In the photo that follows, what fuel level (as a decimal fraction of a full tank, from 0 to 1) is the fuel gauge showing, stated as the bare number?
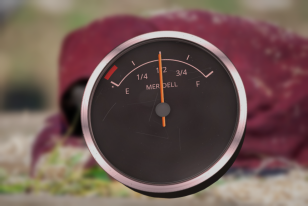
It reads 0.5
